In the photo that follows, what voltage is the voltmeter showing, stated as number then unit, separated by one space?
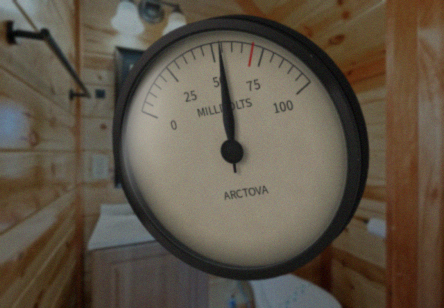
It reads 55 mV
